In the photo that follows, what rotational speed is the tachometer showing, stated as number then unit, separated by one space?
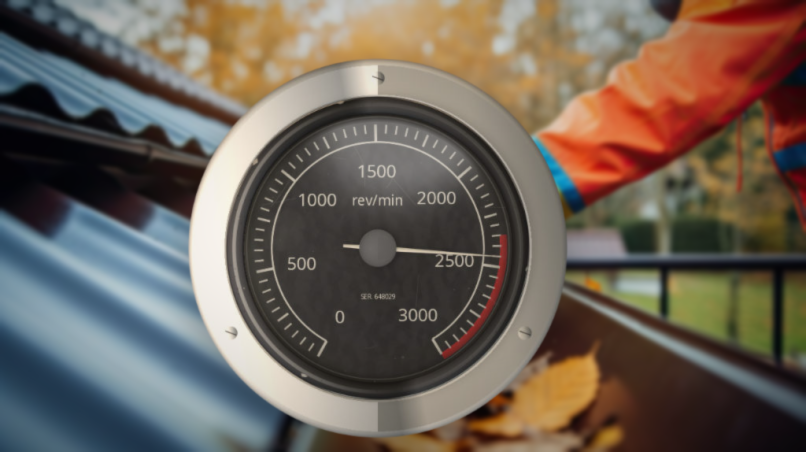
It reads 2450 rpm
